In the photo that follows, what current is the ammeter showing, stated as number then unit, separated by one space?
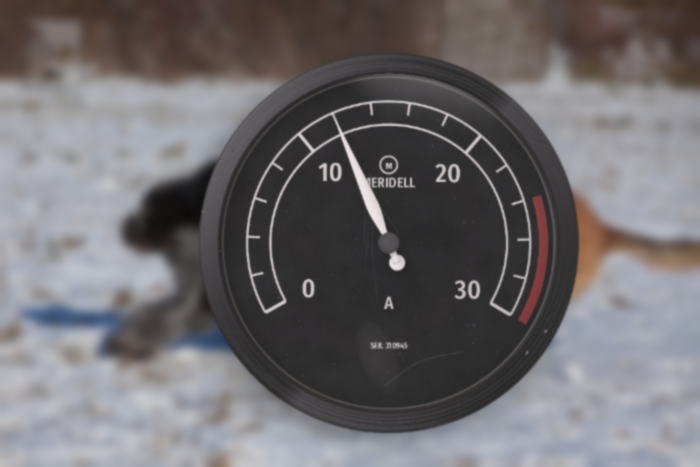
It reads 12 A
